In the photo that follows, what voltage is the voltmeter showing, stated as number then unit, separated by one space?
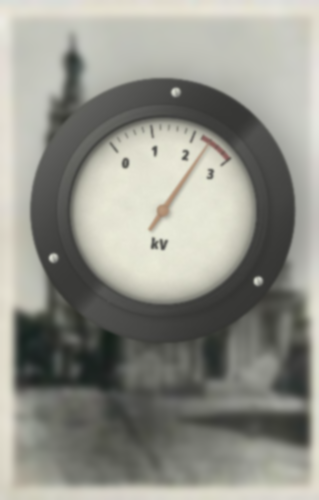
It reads 2.4 kV
